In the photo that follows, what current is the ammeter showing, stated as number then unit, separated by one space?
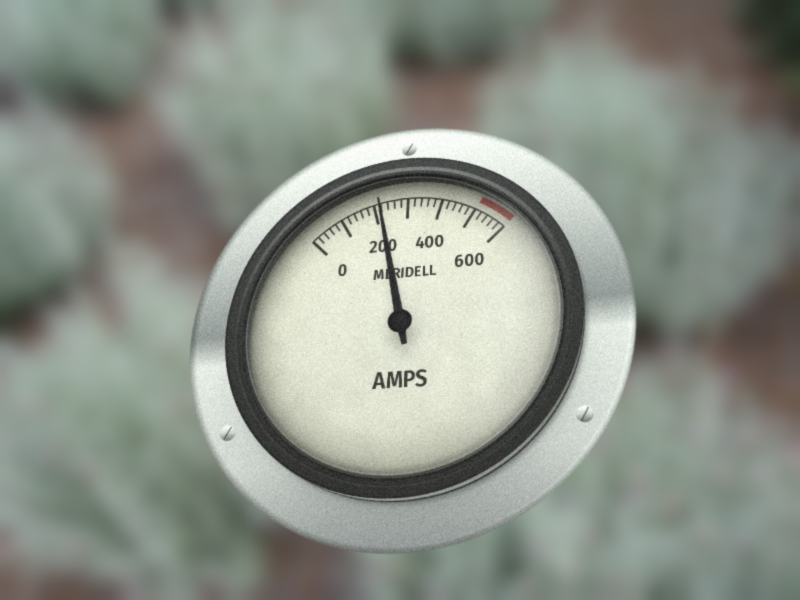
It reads 220 A
